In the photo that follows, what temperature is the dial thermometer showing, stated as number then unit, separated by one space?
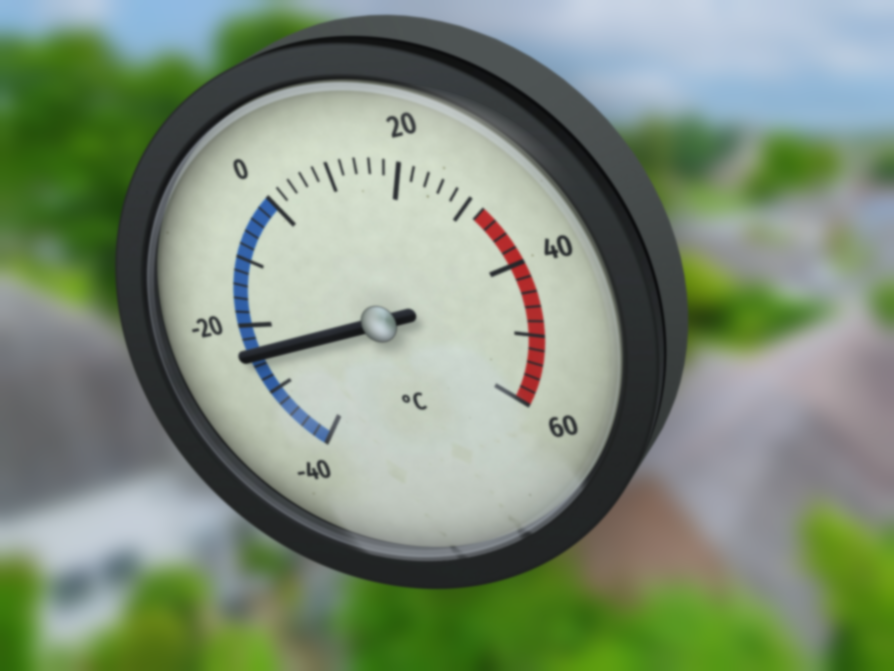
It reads -24 °C
